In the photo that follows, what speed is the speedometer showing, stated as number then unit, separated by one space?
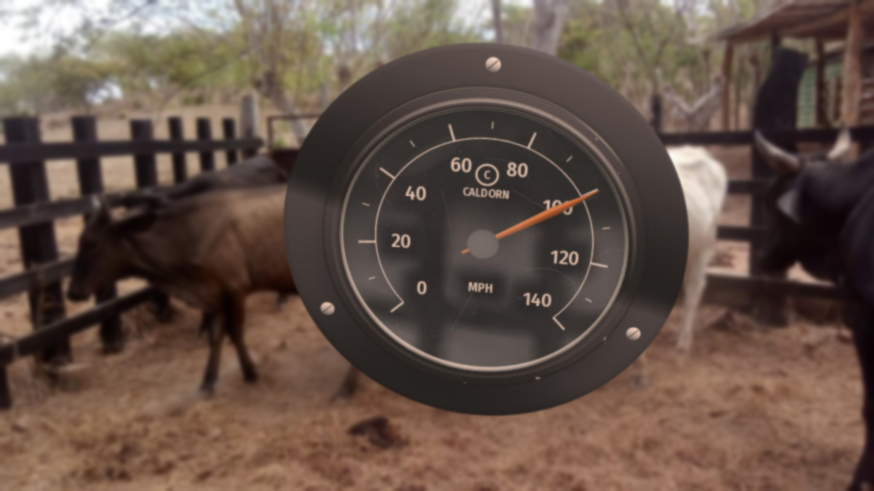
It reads 100 mph
